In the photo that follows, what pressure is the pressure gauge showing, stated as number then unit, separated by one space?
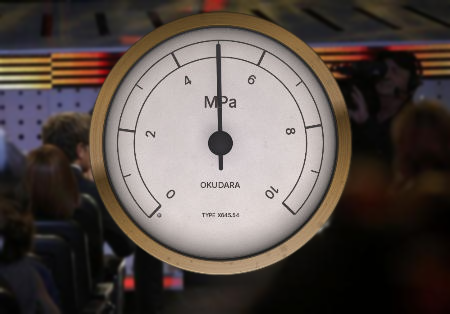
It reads 5 MPa
